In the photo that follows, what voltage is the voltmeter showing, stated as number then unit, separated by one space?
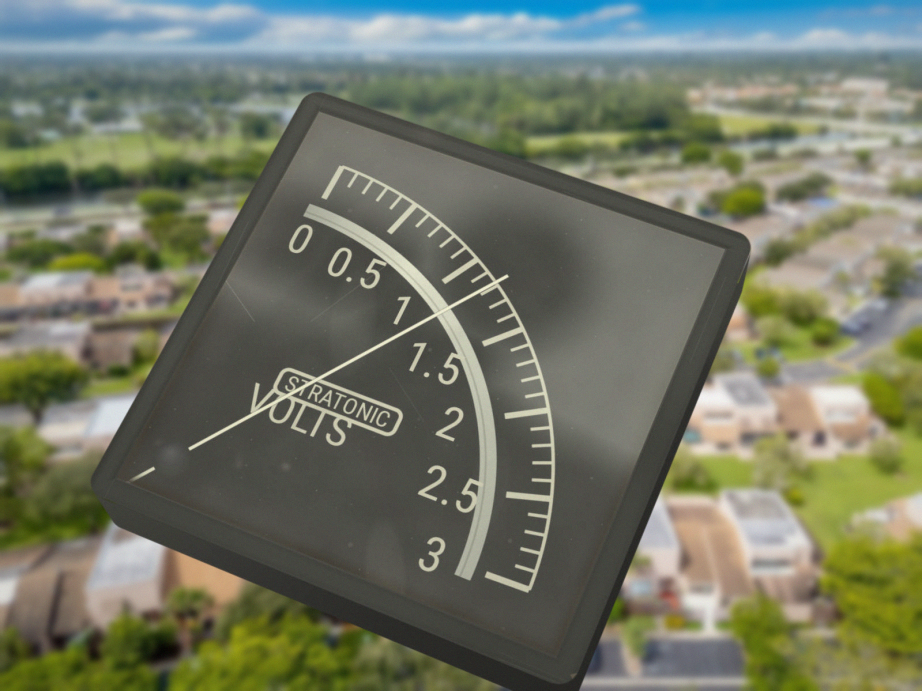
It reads 1.2 V
